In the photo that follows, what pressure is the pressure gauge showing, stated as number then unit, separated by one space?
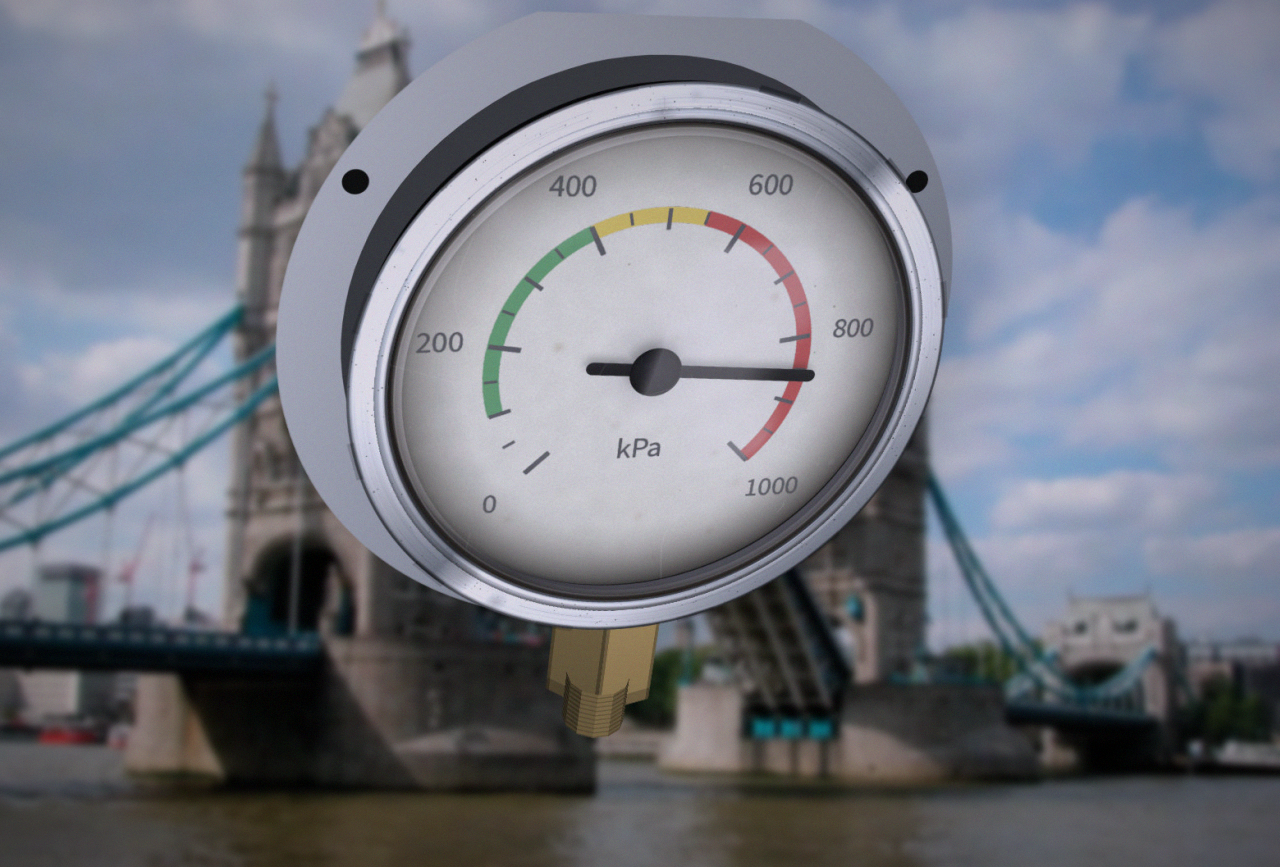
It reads 850 kPa
